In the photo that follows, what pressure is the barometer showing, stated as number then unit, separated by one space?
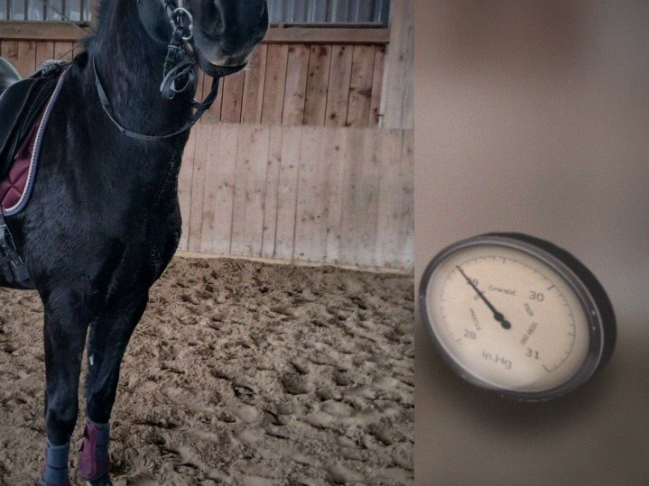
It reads 29 inHg
